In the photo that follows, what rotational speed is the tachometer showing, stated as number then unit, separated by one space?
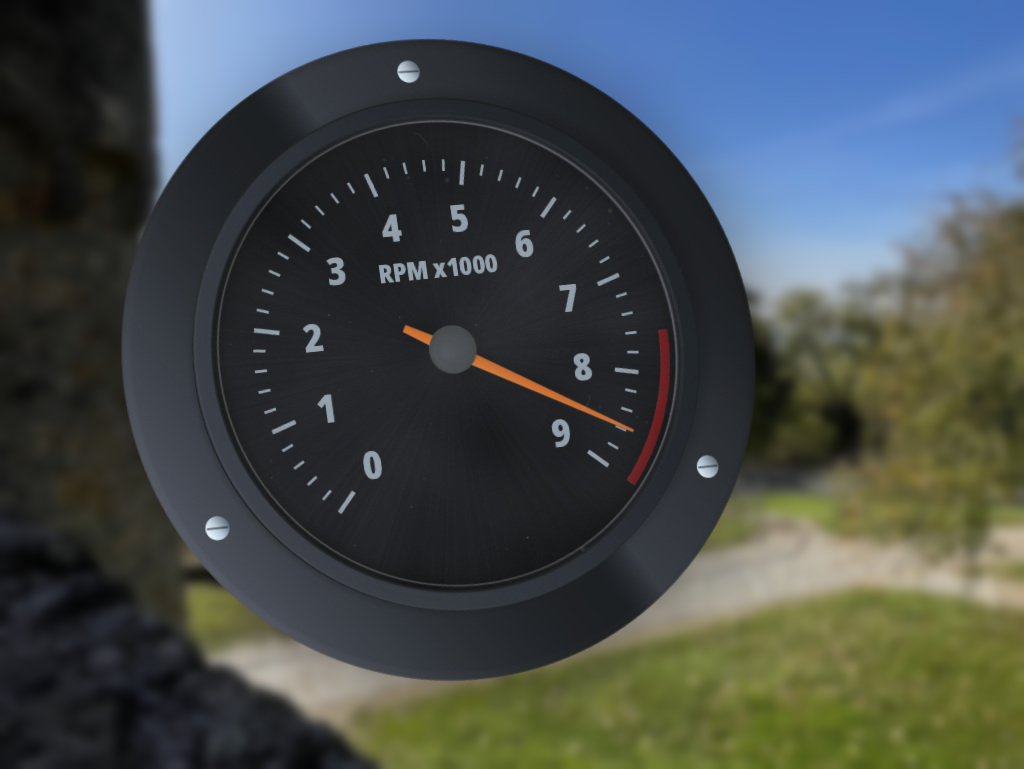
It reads 8600 rpm
